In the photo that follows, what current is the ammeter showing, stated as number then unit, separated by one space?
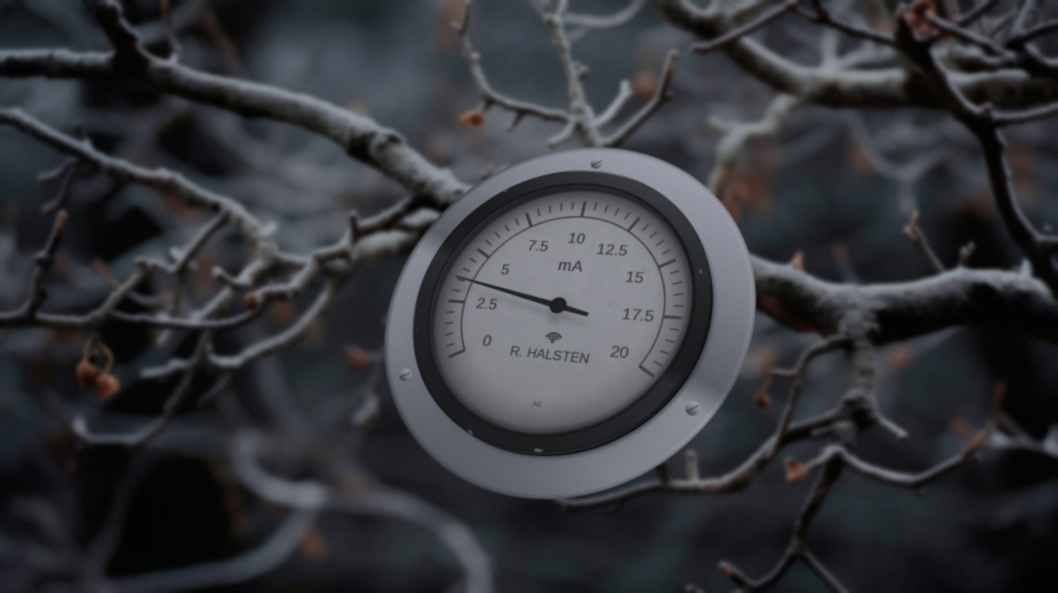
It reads 3.5 mA
